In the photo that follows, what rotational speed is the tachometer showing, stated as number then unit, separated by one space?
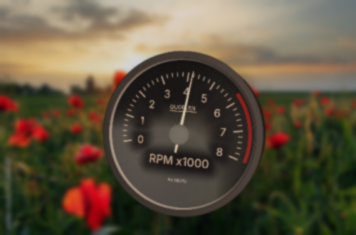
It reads 4200 rpm
